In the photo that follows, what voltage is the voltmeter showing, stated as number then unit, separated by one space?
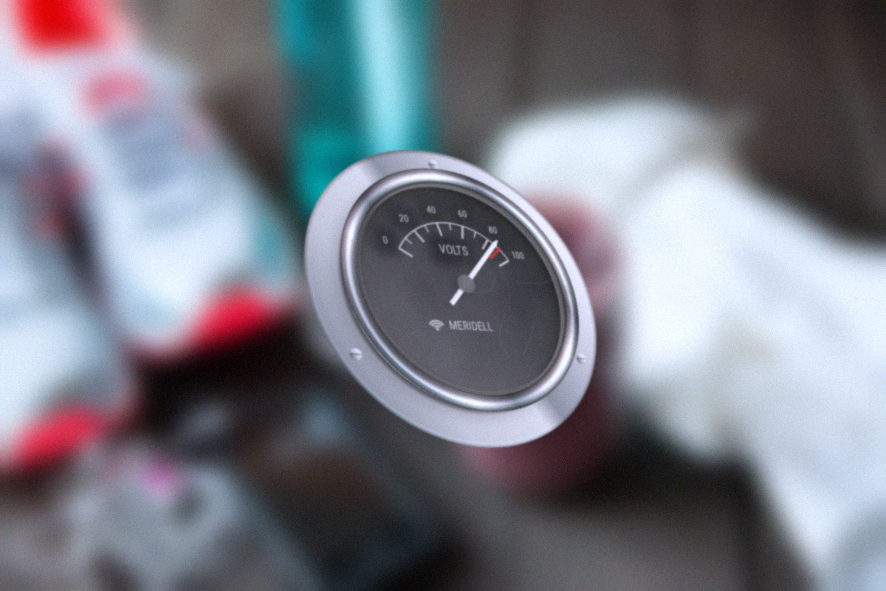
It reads 85 V
